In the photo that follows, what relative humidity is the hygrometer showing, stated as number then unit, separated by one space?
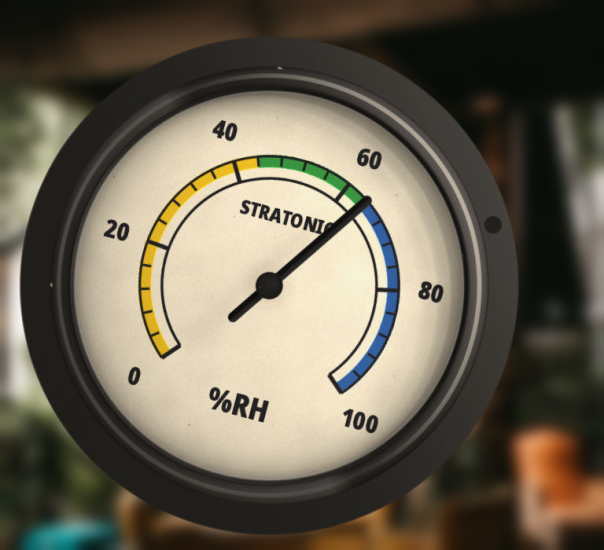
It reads 64 %
